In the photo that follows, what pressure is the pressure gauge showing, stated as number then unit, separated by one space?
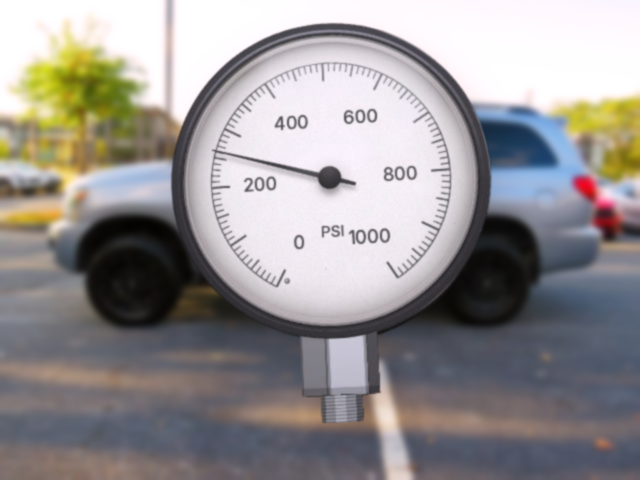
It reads 260 psi
